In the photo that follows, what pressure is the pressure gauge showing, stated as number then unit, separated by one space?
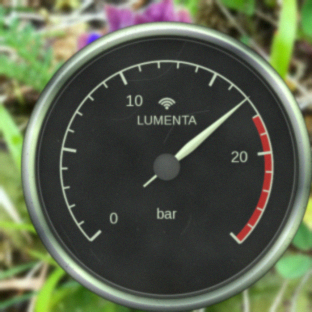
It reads 17 bar
